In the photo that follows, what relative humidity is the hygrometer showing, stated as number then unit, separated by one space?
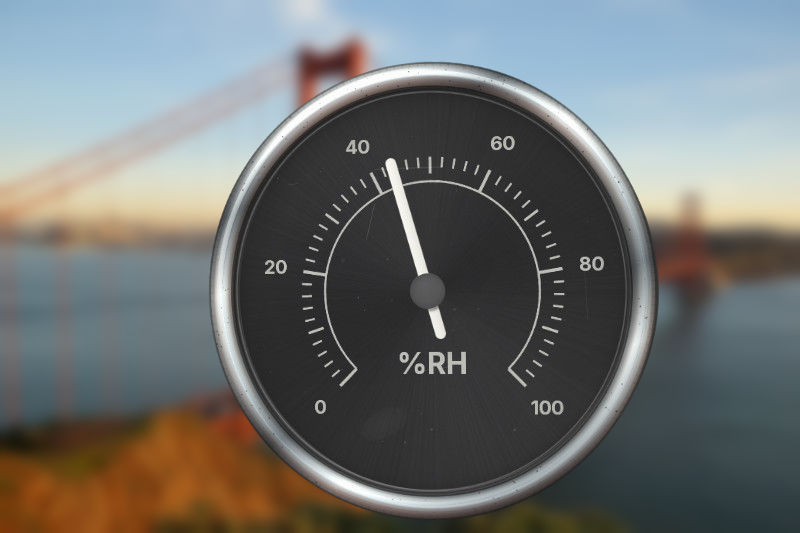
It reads 44 %
